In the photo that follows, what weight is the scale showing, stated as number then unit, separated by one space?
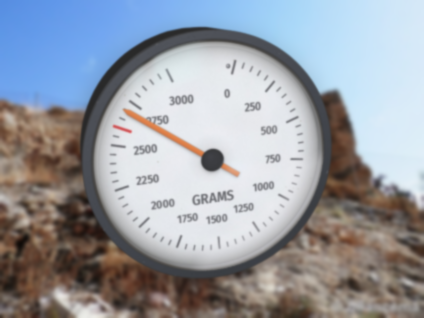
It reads 2700 g
